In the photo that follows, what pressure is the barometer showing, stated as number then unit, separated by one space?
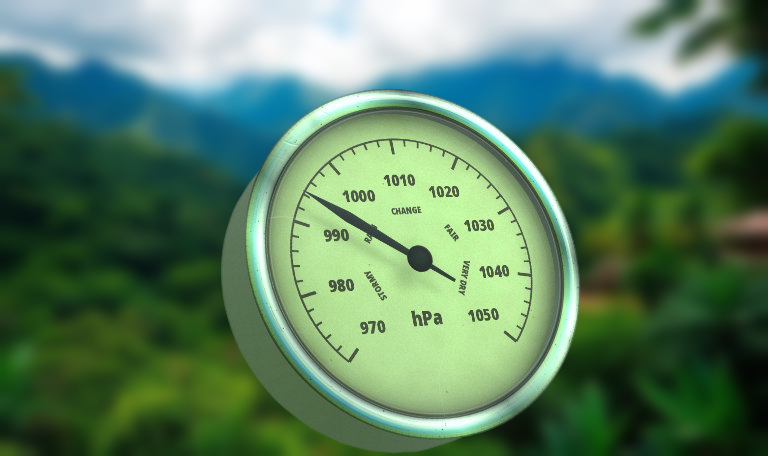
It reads 994 hPa
